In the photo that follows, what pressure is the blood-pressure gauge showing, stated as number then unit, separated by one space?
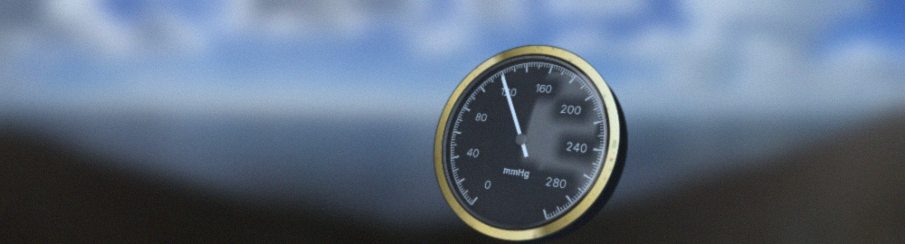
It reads 120 mmHg
